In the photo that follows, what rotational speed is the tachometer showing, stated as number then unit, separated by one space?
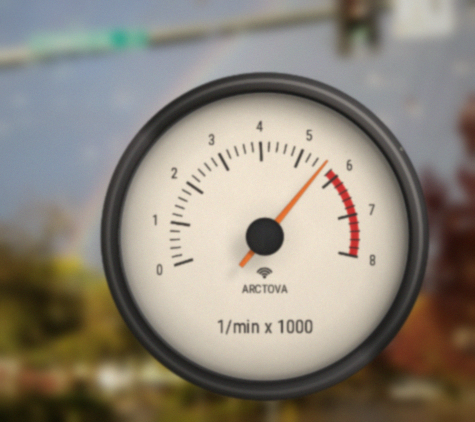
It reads 5600 rpm
